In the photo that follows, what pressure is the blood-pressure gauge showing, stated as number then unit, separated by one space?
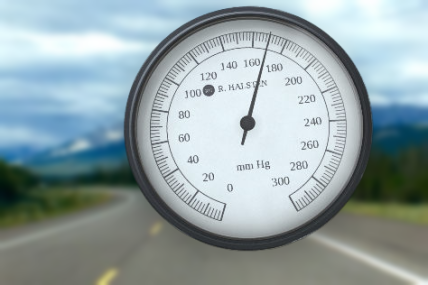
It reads 170 mmHg
